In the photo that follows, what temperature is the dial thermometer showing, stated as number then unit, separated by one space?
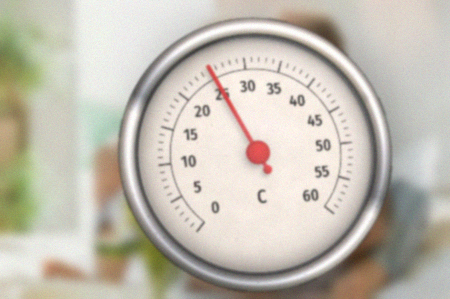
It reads 25 °C
